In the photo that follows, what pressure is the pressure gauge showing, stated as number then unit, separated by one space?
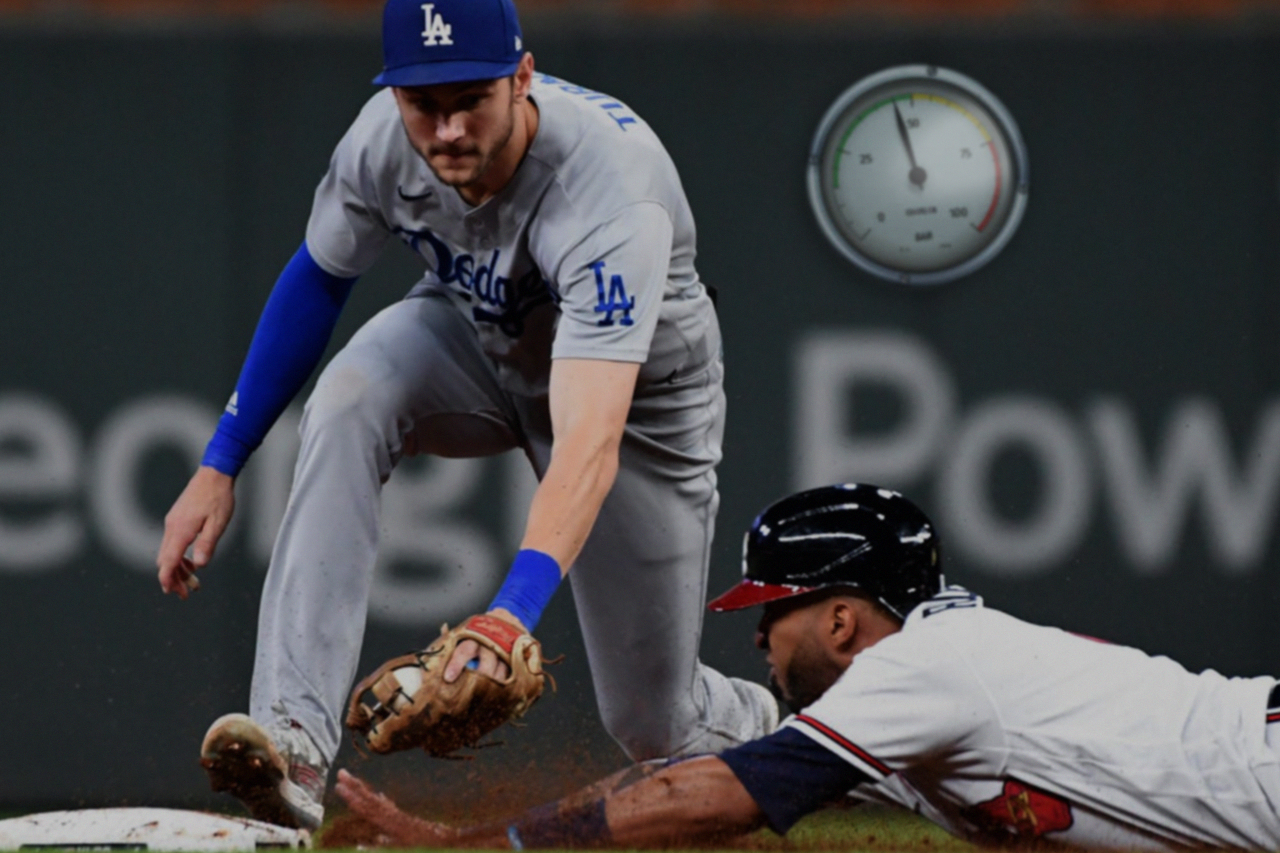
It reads 45 bar
